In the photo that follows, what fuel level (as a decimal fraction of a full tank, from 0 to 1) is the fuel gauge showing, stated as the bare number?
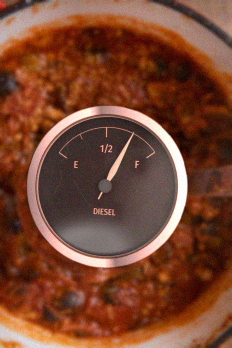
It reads 0.75
